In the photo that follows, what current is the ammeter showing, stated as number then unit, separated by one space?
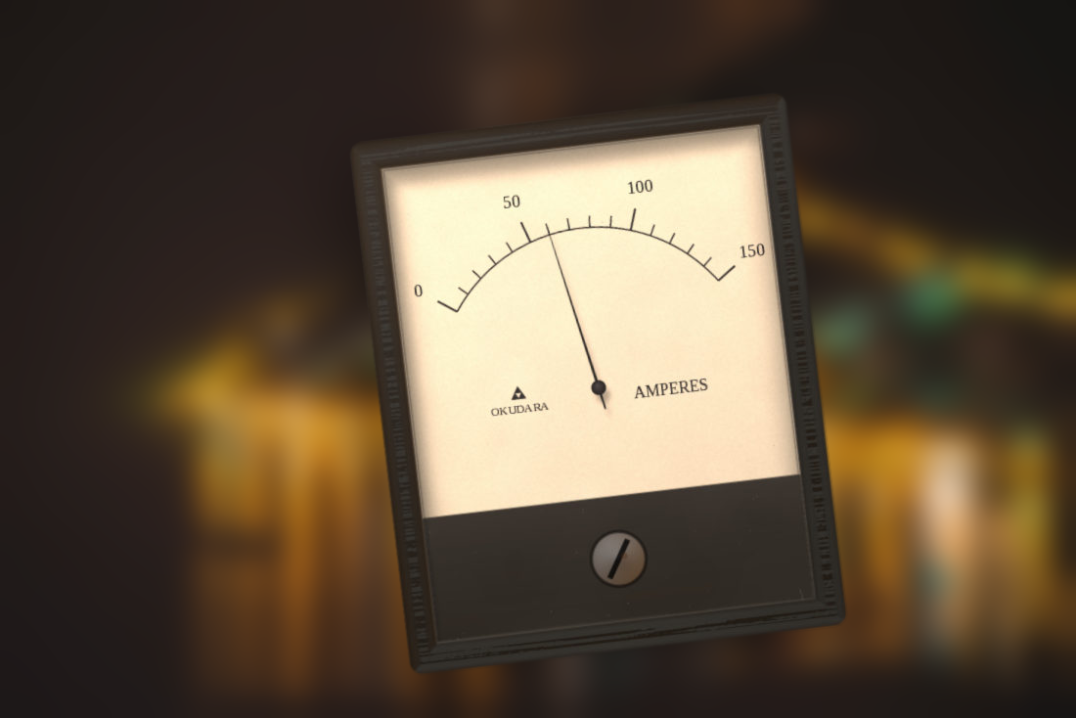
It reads 60 A
